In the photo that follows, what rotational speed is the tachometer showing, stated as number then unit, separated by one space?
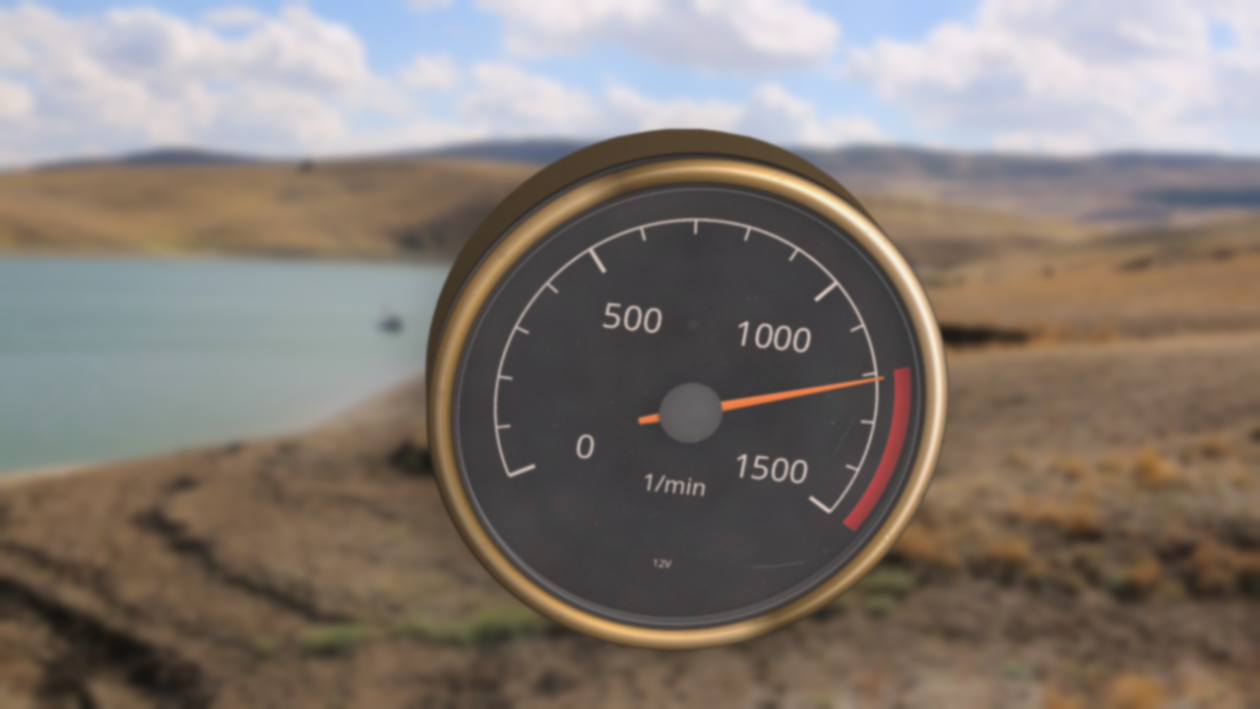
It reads 1200 rpm
